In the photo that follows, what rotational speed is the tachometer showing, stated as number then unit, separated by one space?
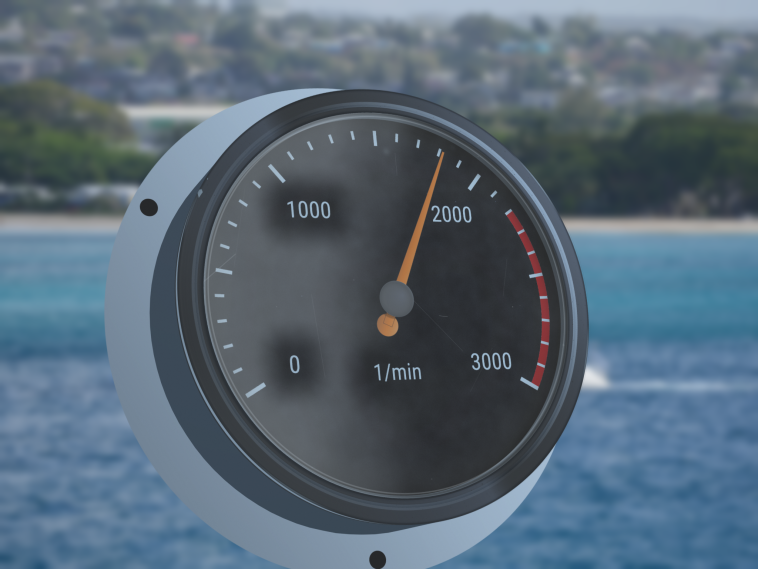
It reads 1800 rpm
